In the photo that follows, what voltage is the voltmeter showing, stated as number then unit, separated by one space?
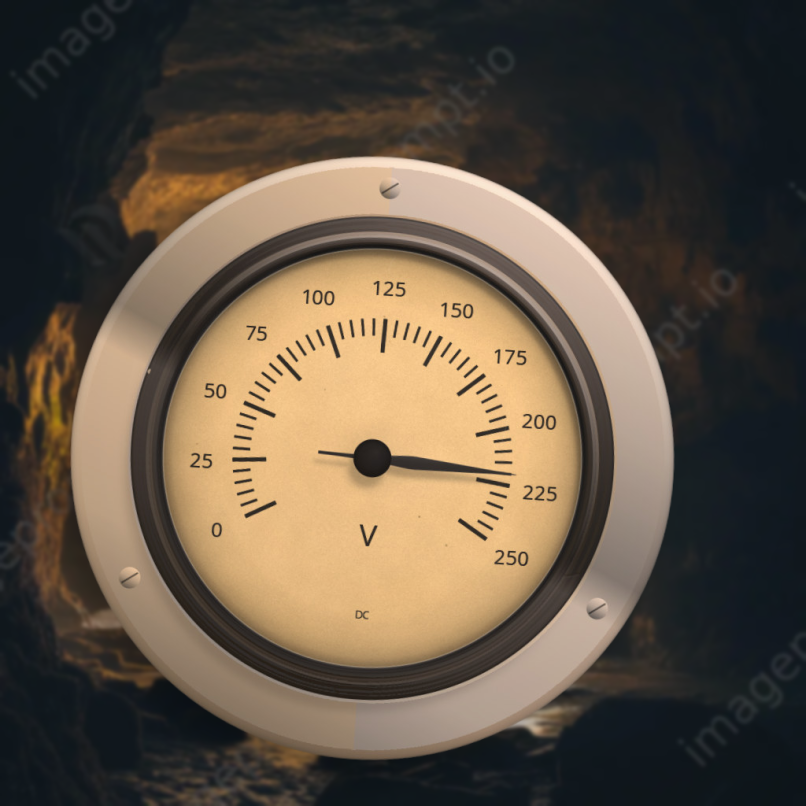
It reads 220 V
